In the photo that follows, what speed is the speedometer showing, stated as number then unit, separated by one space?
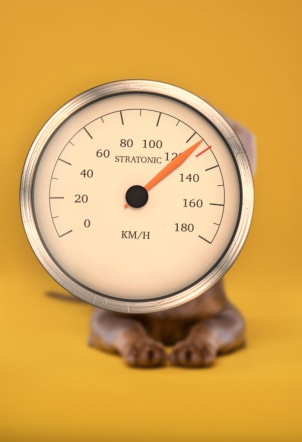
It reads 125 km/h
